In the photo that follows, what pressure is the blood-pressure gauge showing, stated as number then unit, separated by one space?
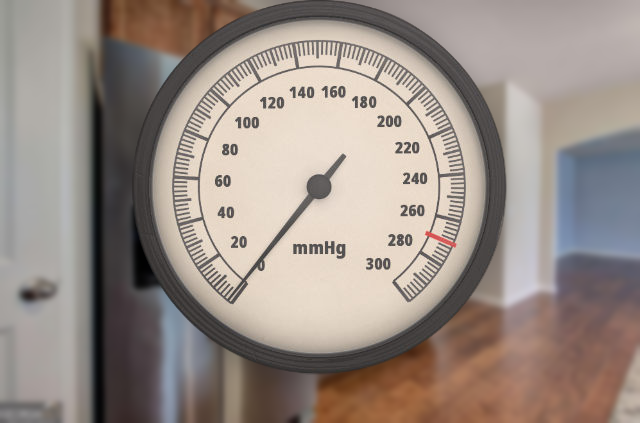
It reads 2 mmHg
